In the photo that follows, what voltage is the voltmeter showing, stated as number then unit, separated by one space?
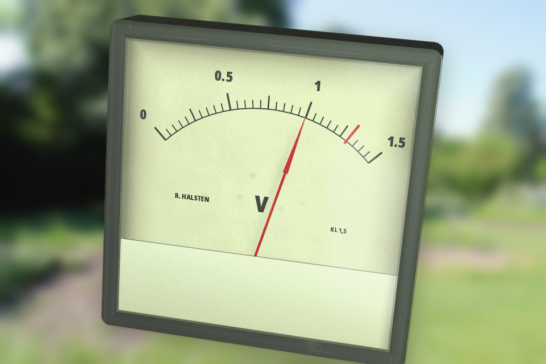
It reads 1 V
